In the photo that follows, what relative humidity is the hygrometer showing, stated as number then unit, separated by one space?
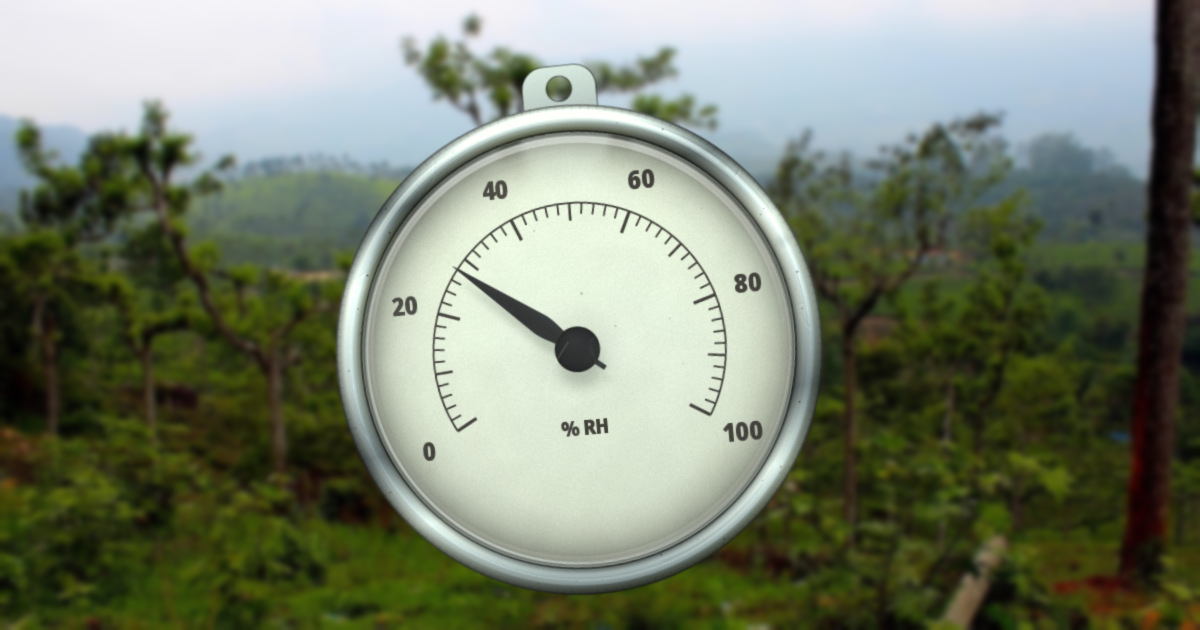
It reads 28 %
